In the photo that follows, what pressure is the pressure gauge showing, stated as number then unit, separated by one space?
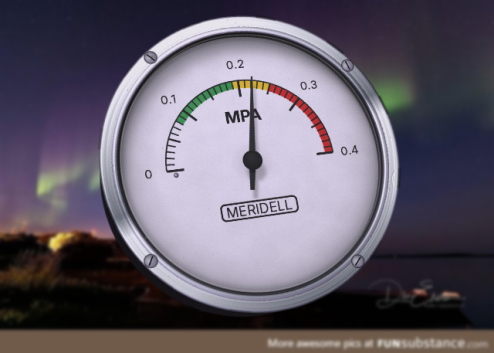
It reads 0.22 MPa
